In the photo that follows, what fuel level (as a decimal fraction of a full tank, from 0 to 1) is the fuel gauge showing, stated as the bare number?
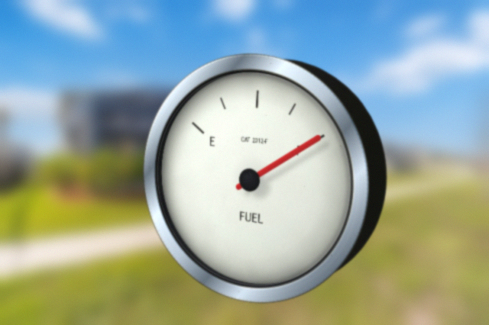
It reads 1
